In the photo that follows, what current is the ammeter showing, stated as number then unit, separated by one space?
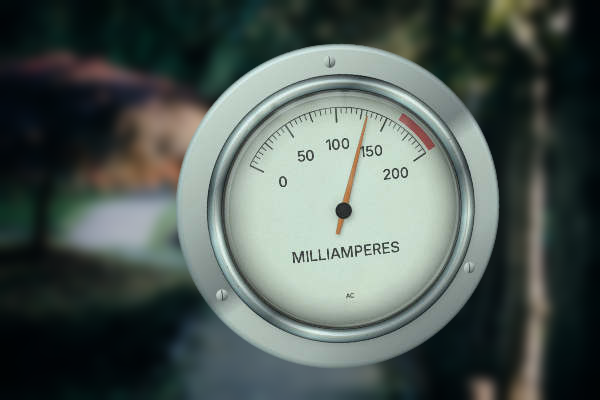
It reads 130 mA
